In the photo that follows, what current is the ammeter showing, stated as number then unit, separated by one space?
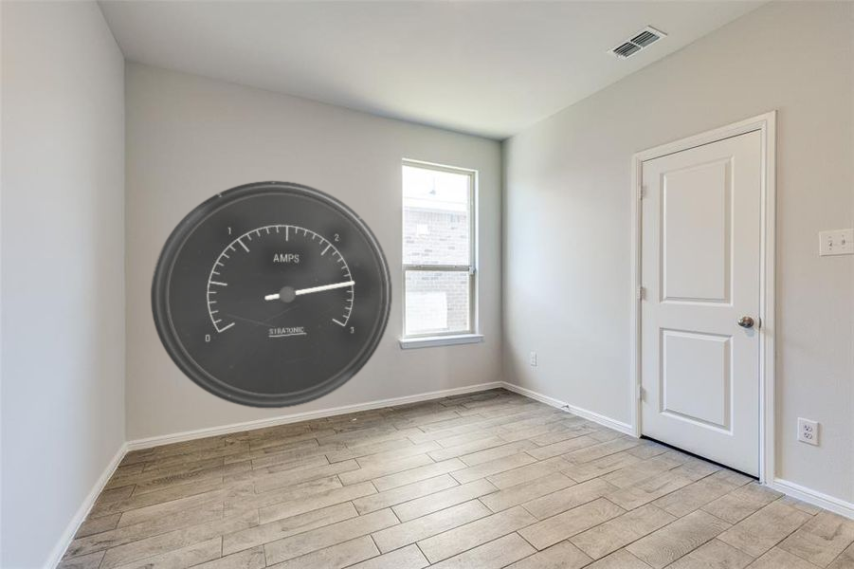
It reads 2.5 A
